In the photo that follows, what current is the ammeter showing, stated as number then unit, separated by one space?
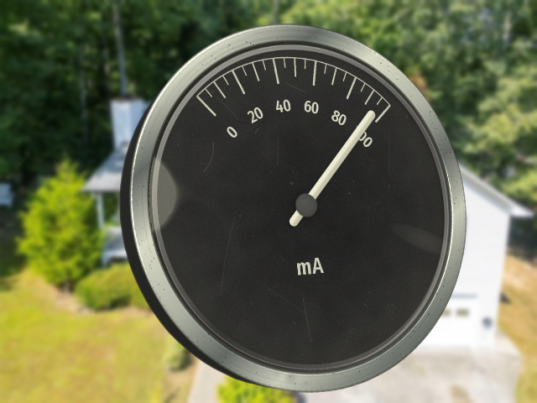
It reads 95 mA
